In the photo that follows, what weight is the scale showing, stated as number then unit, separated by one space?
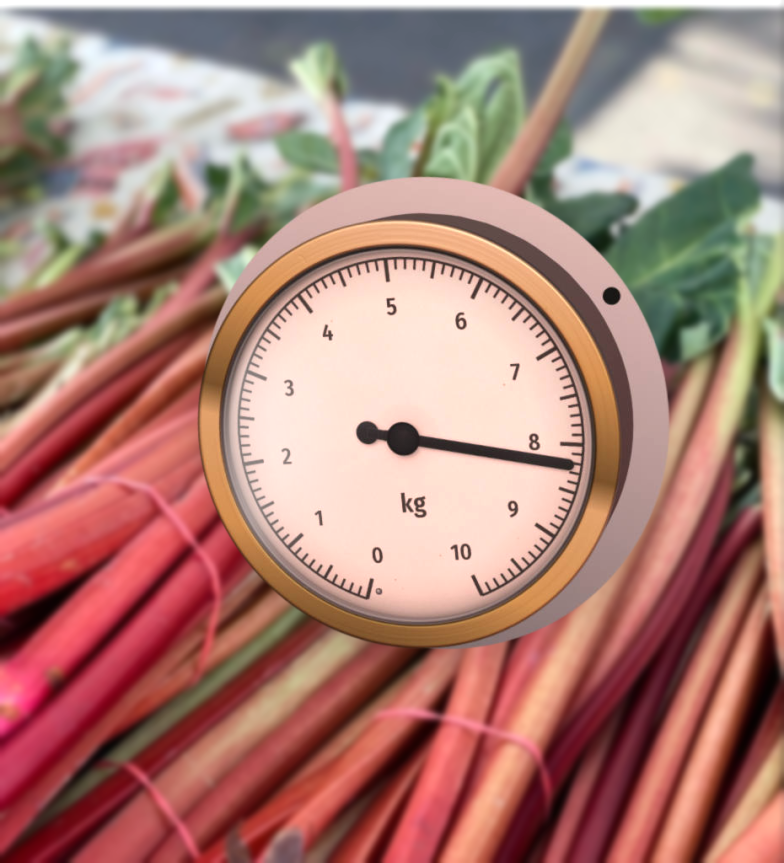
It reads 8.2 kg
